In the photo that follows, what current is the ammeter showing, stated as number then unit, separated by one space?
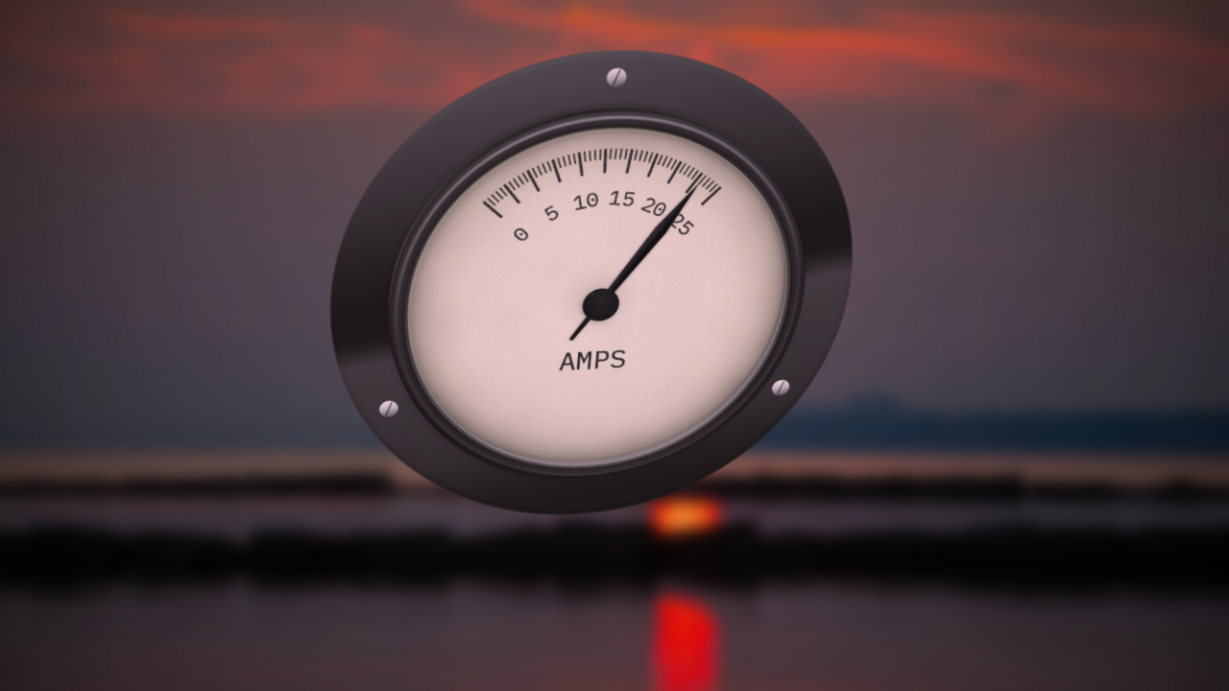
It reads 22.5 A
